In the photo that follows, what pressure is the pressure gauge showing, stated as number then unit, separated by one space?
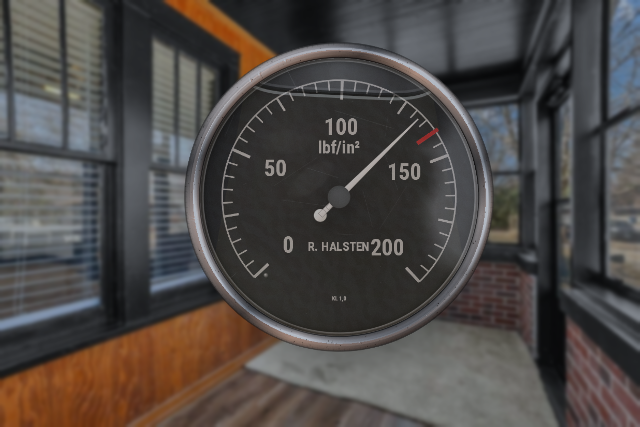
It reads 132.5 psi
